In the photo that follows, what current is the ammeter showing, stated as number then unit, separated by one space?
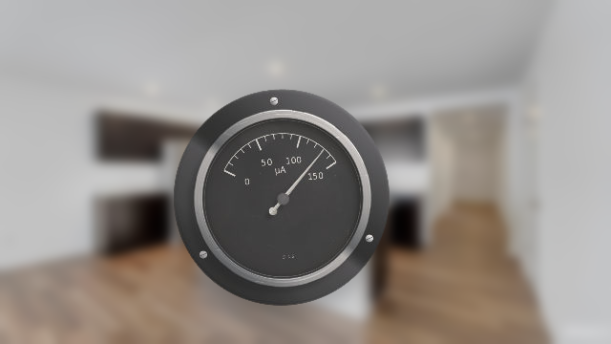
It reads 130 µA
